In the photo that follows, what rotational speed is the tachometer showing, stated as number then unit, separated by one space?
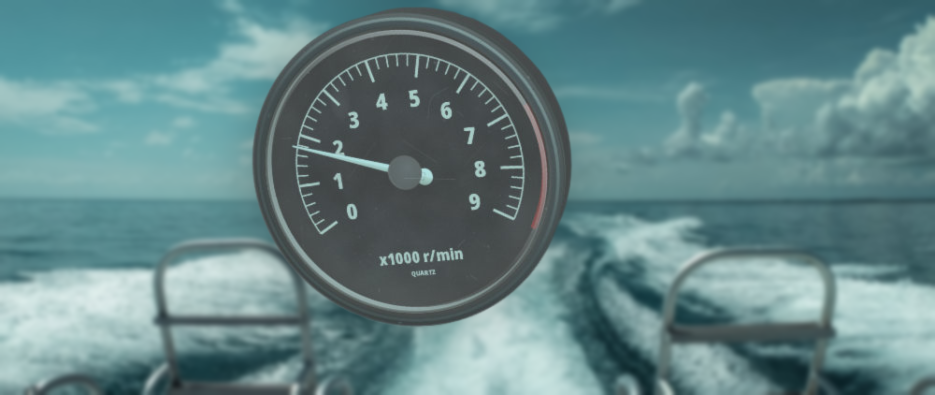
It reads 1800 rpm
